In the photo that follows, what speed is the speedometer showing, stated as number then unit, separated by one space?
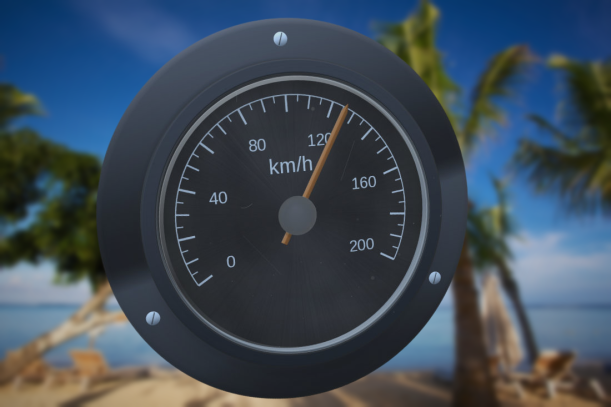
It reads 125 km/h
